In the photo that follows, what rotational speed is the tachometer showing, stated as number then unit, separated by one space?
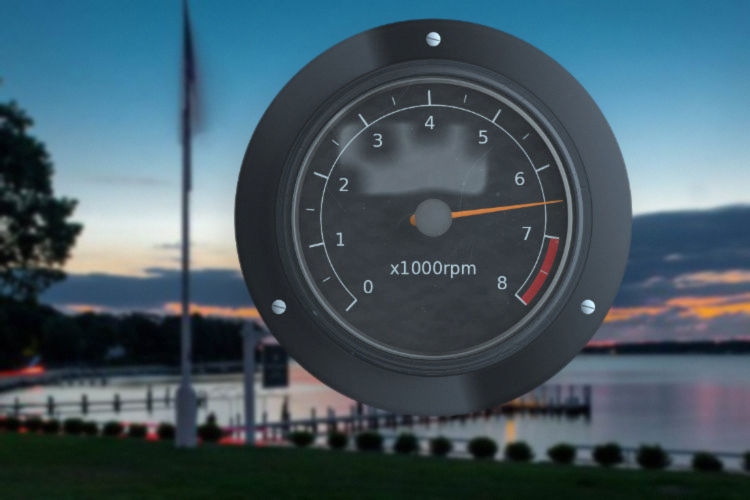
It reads 6500 rpm
